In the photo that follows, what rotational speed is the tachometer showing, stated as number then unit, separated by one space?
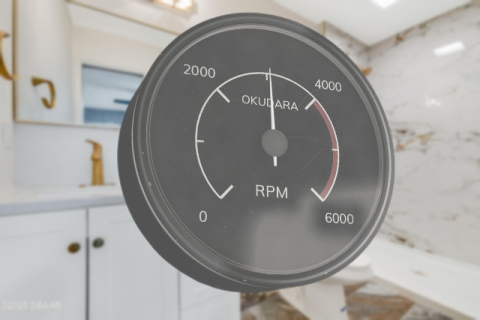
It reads 3000 rpm
